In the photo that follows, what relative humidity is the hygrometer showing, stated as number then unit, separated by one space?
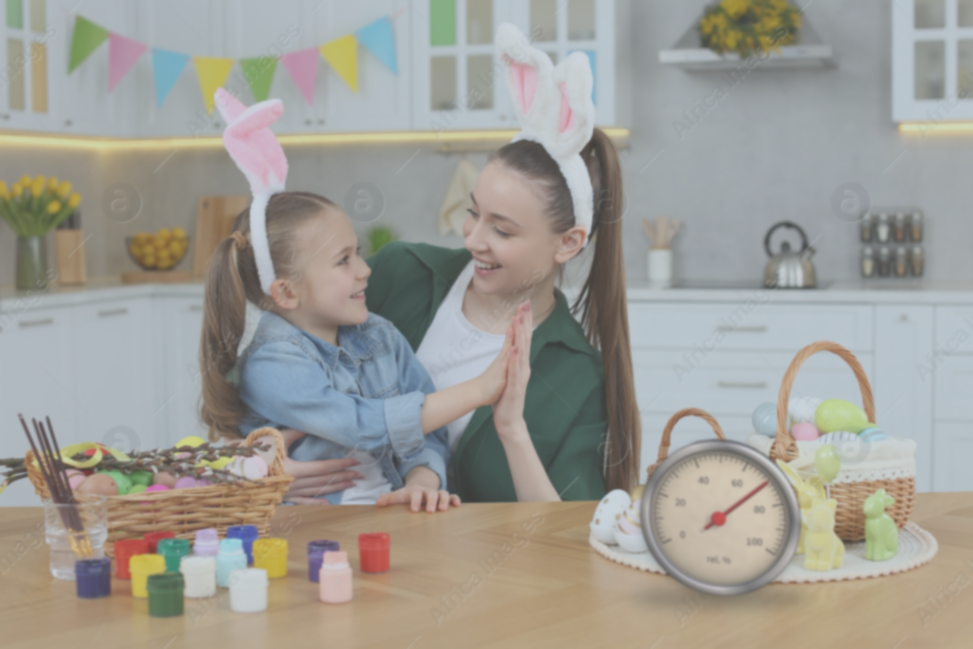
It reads 70 %
